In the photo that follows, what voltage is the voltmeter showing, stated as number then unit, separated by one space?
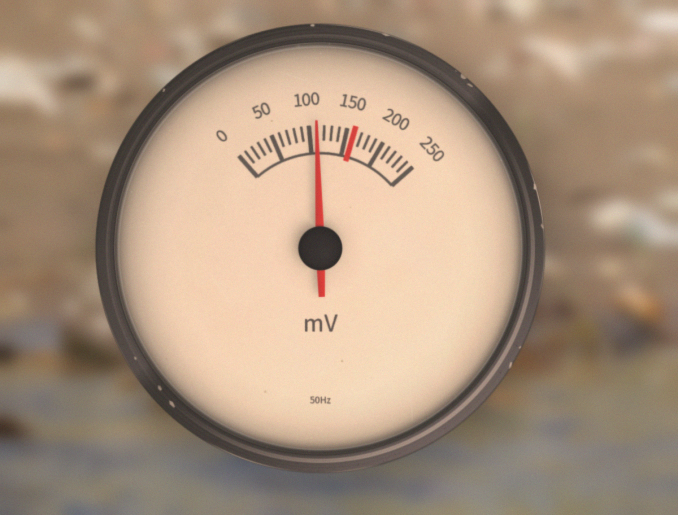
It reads 110 mV
